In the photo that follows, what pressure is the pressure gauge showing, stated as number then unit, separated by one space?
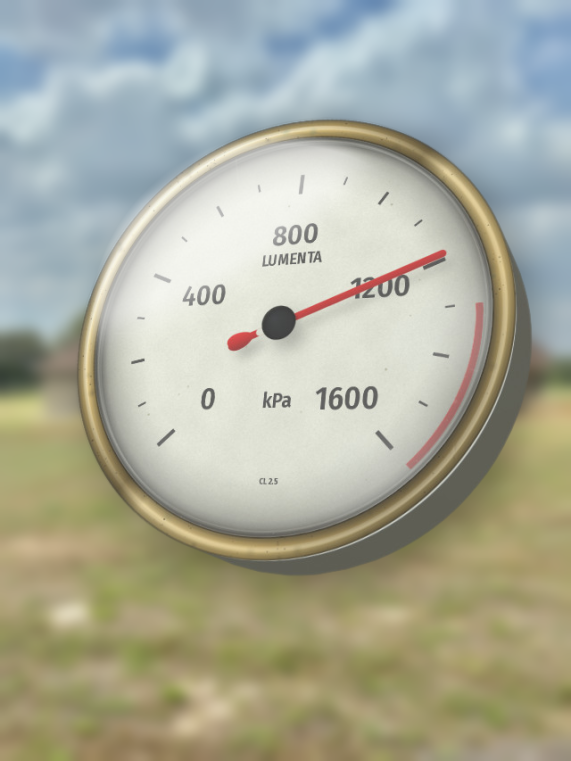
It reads 1200 kPa
